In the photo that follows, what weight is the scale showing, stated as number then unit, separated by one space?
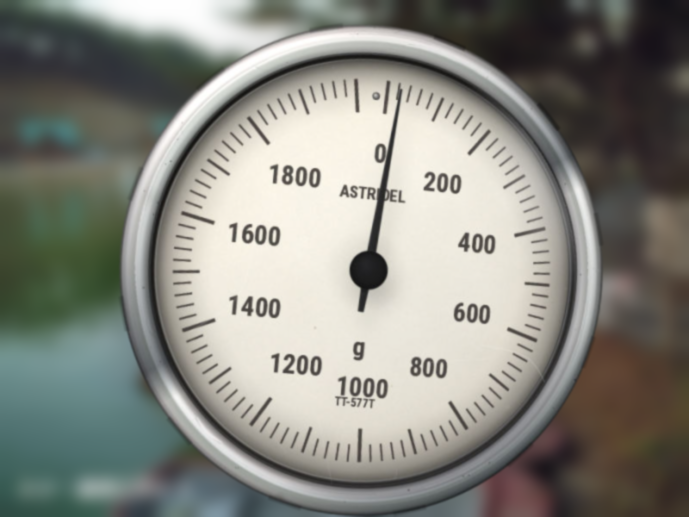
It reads 20 g
